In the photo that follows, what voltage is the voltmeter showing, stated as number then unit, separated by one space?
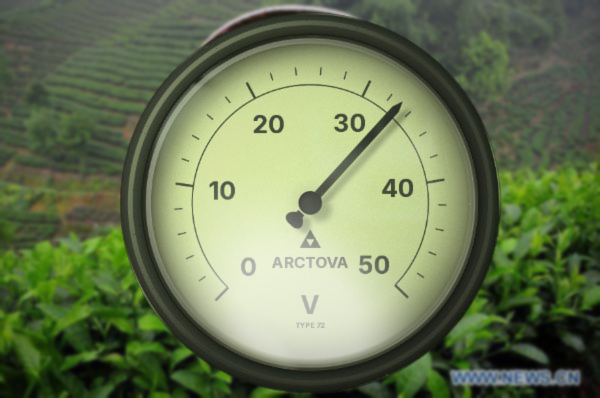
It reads 33 V
